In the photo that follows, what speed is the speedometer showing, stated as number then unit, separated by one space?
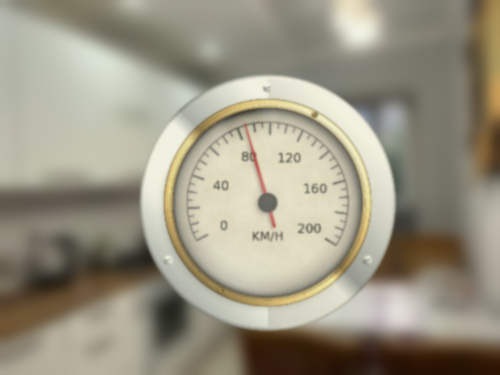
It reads 85 km/h
